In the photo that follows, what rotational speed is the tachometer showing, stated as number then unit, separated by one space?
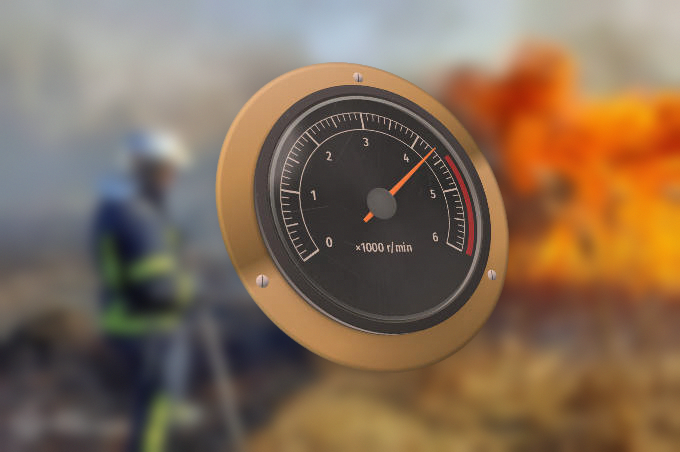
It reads 4300 rpm
